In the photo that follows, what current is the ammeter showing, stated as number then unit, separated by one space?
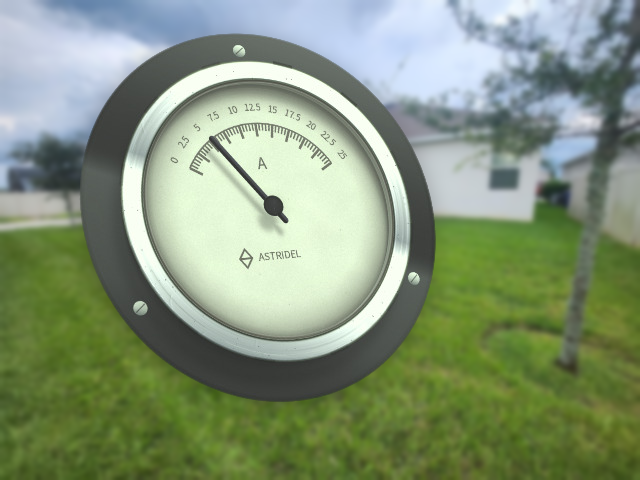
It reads 5 A
